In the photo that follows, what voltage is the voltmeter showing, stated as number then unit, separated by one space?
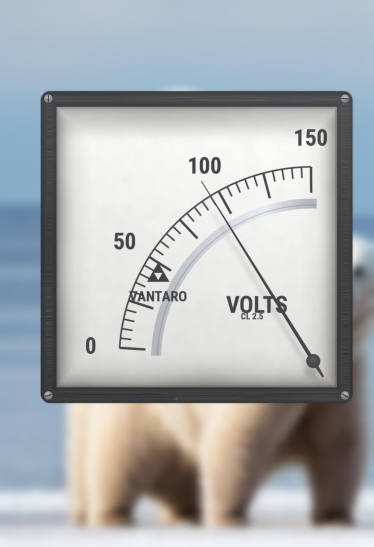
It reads 95 V
